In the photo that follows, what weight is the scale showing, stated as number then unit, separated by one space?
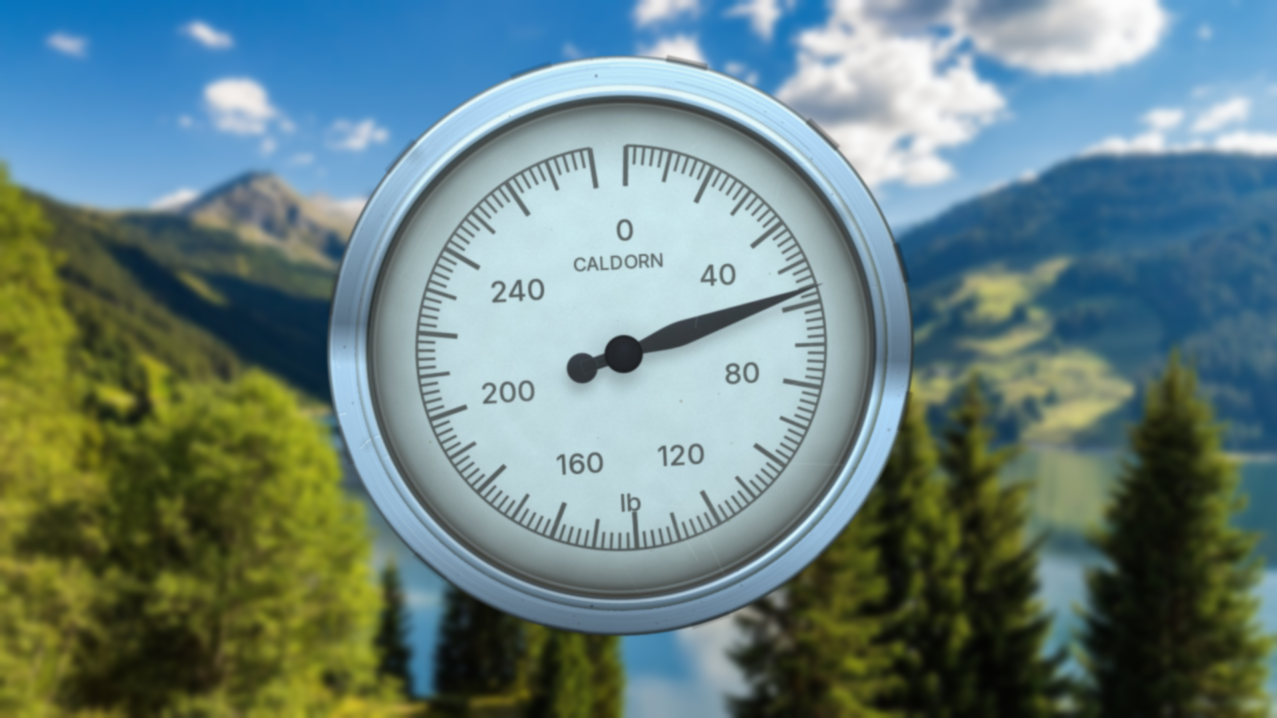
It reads 56 lb
